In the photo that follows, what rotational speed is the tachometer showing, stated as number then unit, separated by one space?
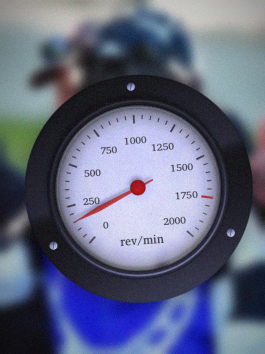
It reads 150 rpm
